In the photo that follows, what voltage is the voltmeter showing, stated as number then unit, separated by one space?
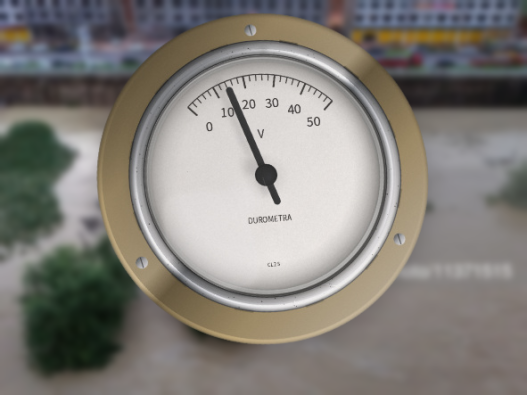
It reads 14 V
